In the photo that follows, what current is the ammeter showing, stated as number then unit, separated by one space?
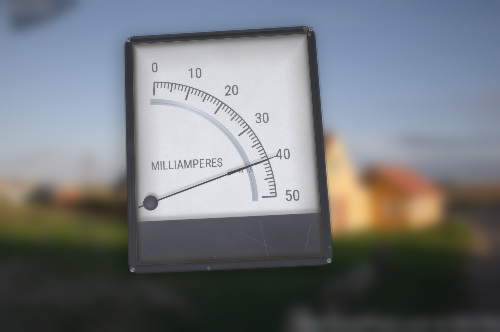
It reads 40 mA
